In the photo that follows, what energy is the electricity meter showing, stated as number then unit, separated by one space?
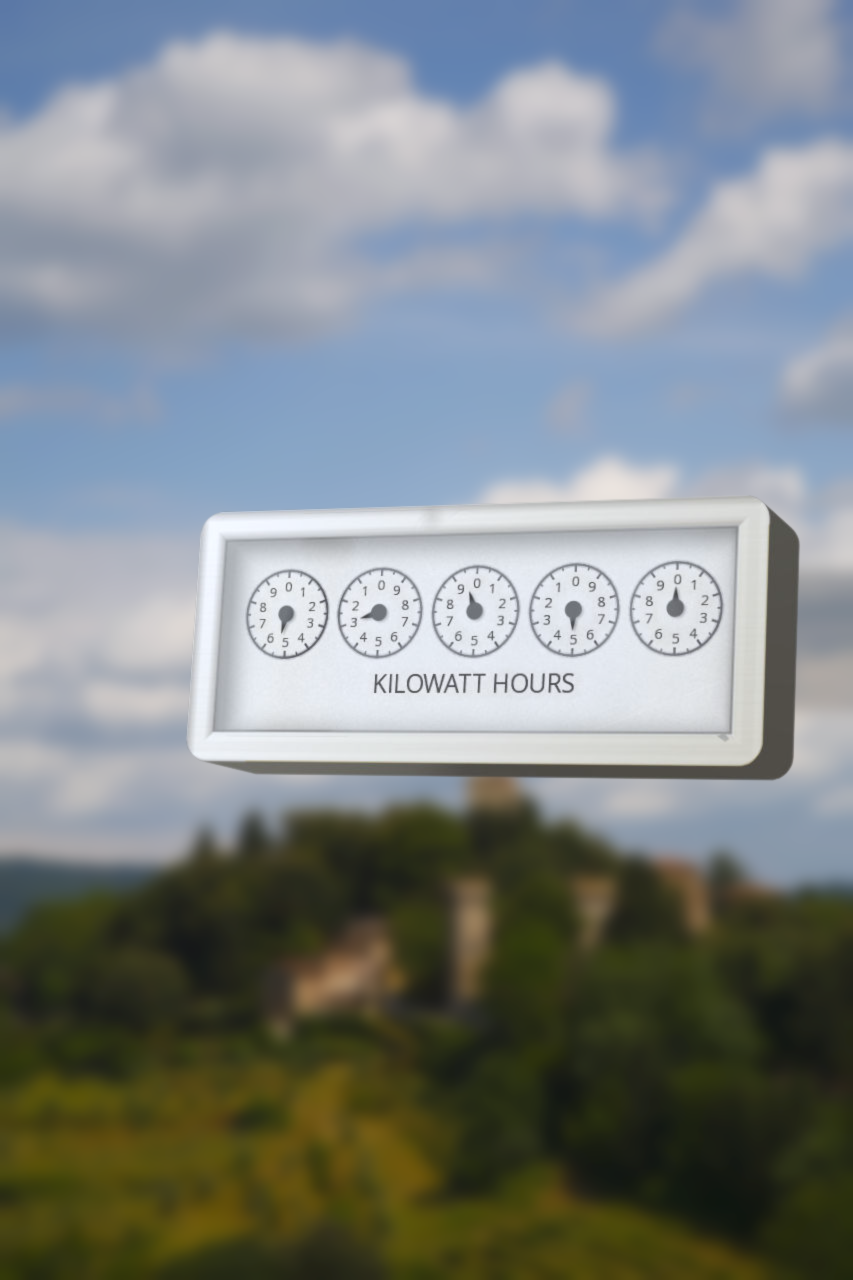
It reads 52950 kWh
